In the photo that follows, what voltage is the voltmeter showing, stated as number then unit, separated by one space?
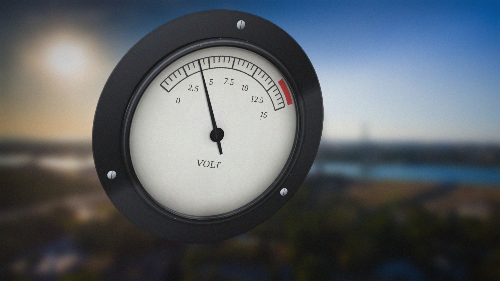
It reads 4 V
